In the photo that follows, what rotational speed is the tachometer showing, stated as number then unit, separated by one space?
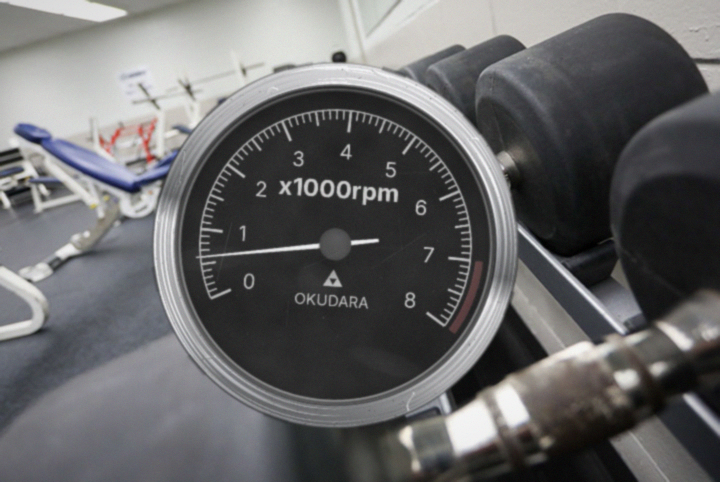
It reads 600 rpm
